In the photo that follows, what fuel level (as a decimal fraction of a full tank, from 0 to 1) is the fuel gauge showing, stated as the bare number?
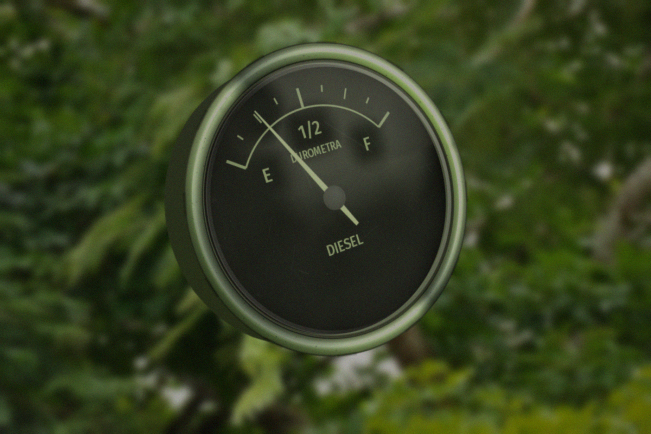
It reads 0.25
